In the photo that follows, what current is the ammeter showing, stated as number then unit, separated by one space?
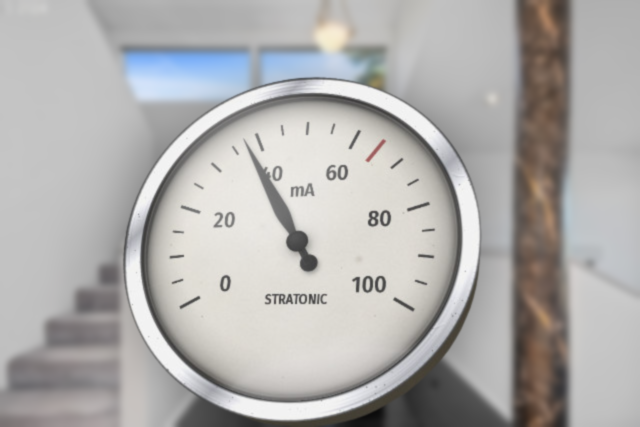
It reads 37.5 mA
